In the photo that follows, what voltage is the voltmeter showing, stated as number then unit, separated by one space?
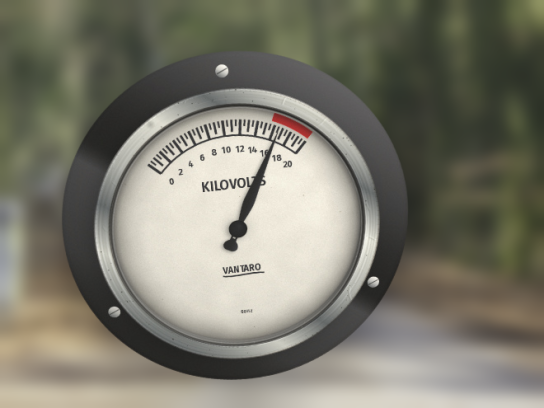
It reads 16.5 kV
